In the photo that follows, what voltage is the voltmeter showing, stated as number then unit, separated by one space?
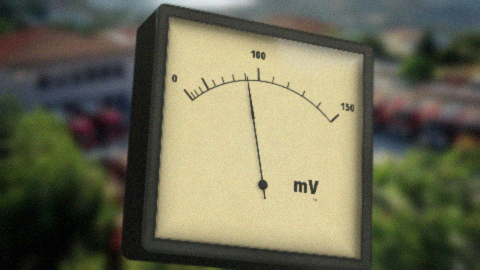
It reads 90 mV
